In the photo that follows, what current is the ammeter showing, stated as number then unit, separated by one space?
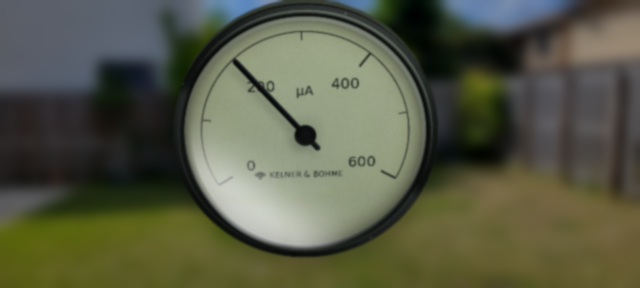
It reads 200 µA
